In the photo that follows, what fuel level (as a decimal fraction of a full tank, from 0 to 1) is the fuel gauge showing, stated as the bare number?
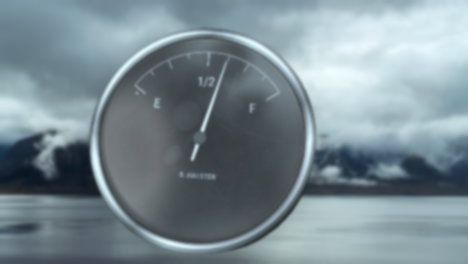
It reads 0.625
